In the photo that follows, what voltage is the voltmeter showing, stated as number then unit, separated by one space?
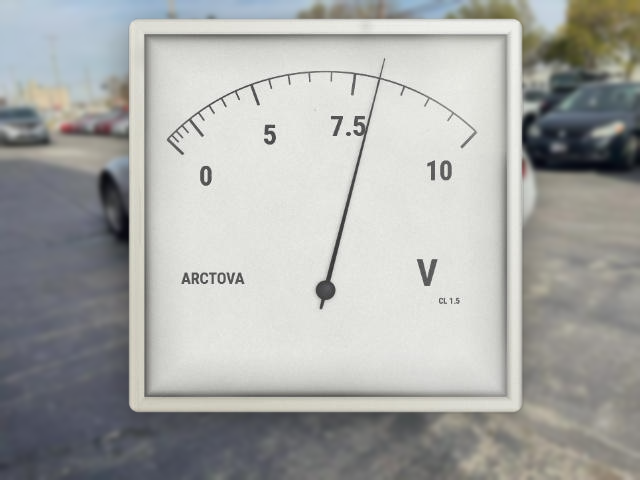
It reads 8 V
